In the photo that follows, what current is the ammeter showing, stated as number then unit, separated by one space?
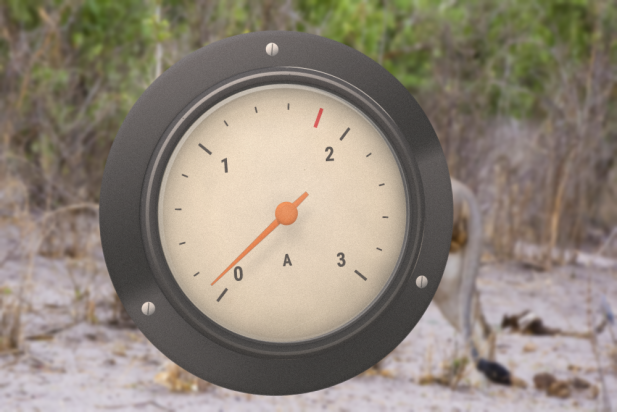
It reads 0.1 A
